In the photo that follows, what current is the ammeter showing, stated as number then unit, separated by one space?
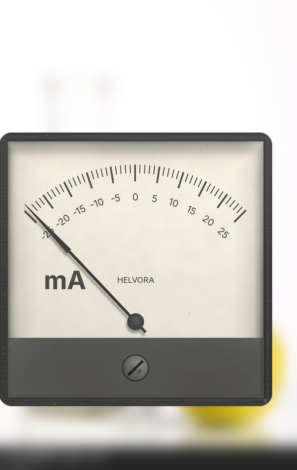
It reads -24 mA
